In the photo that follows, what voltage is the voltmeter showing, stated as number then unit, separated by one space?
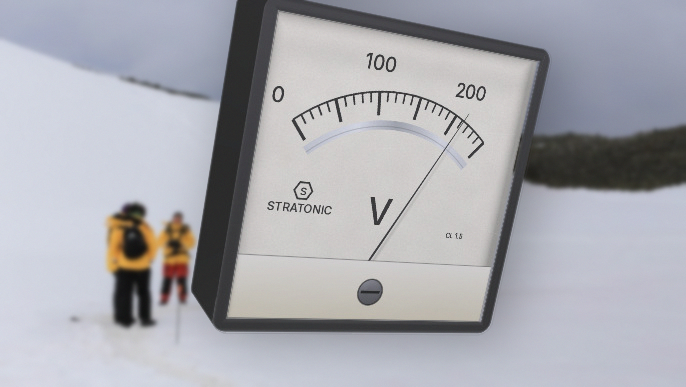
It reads 210 V
